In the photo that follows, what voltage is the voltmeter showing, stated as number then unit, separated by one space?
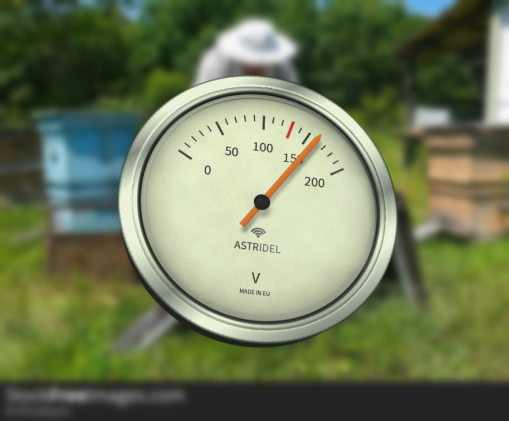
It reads 160 V
